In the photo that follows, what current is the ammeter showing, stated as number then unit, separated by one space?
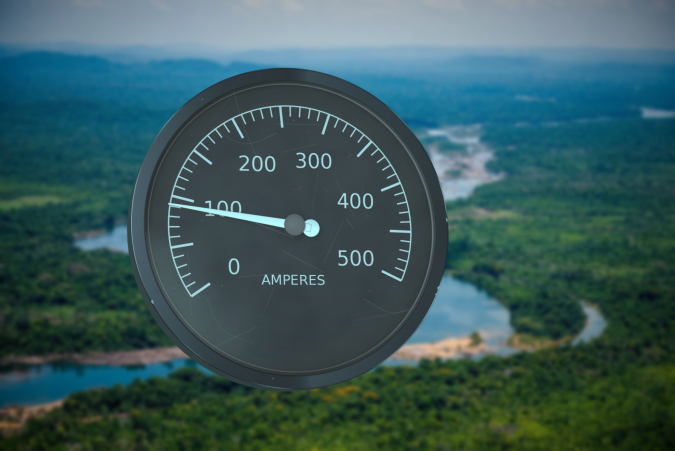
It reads 90 A
